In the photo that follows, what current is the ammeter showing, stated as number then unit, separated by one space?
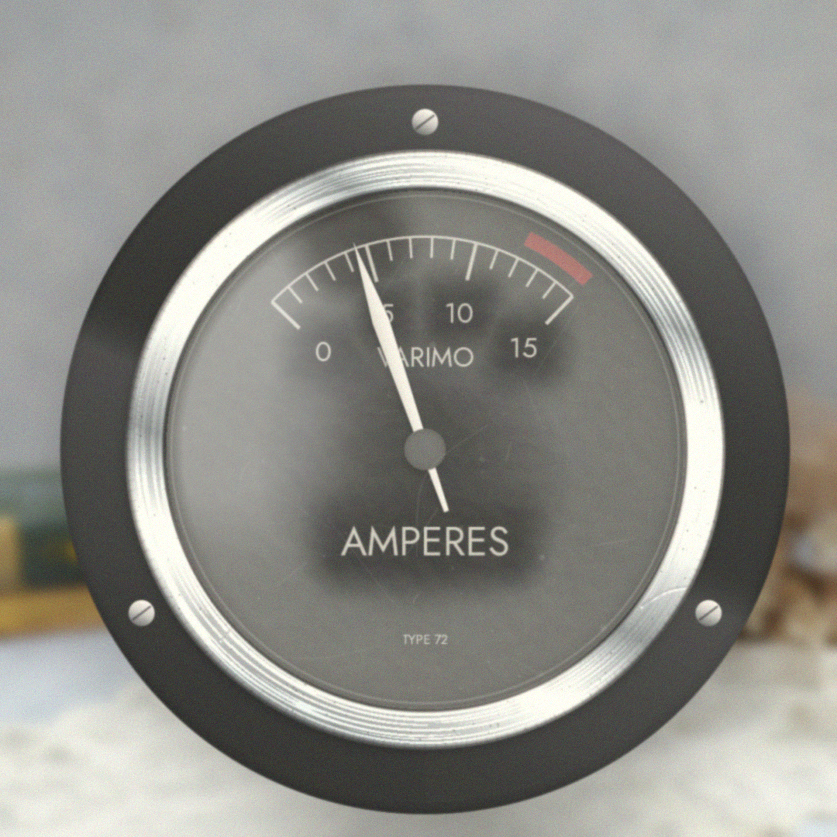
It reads 4.5 A
